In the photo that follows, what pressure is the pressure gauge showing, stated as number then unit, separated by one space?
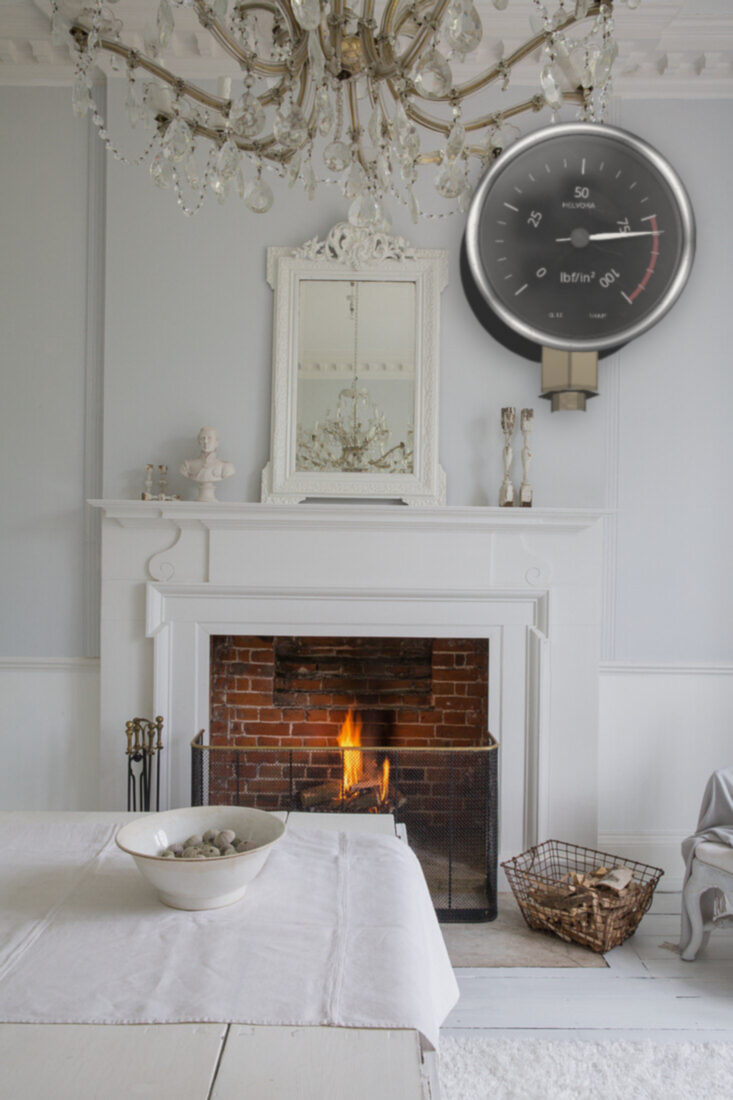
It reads 80 psi
